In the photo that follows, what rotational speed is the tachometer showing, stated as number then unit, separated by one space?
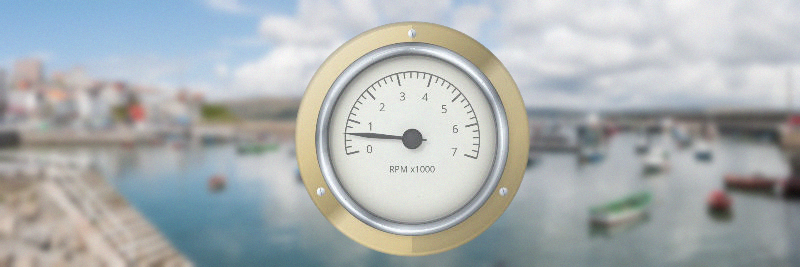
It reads 600 rpm
